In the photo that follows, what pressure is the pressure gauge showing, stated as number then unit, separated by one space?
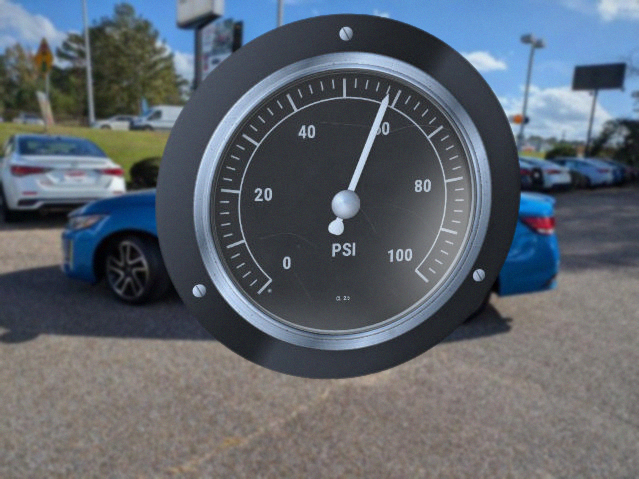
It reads 58 psi
